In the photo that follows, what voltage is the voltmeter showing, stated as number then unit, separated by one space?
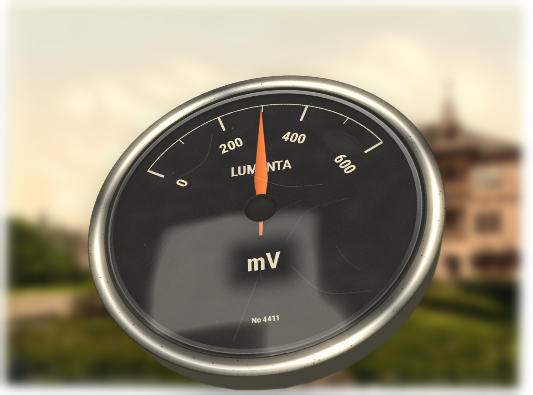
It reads 300 mV
